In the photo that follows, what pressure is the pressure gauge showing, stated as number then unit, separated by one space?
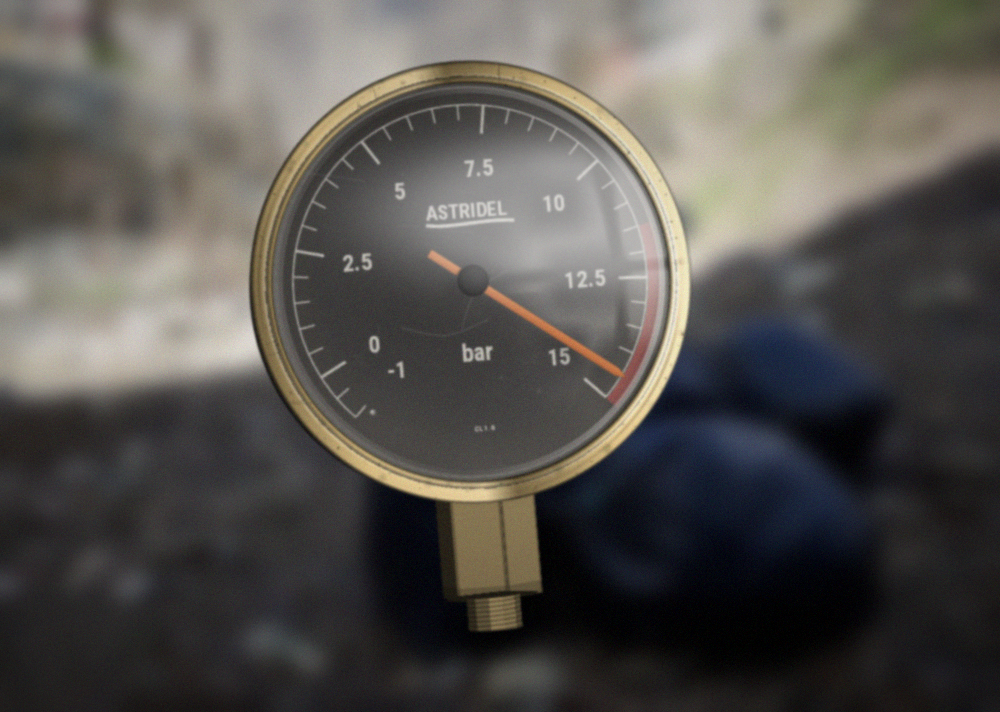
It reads 14.5 bar
